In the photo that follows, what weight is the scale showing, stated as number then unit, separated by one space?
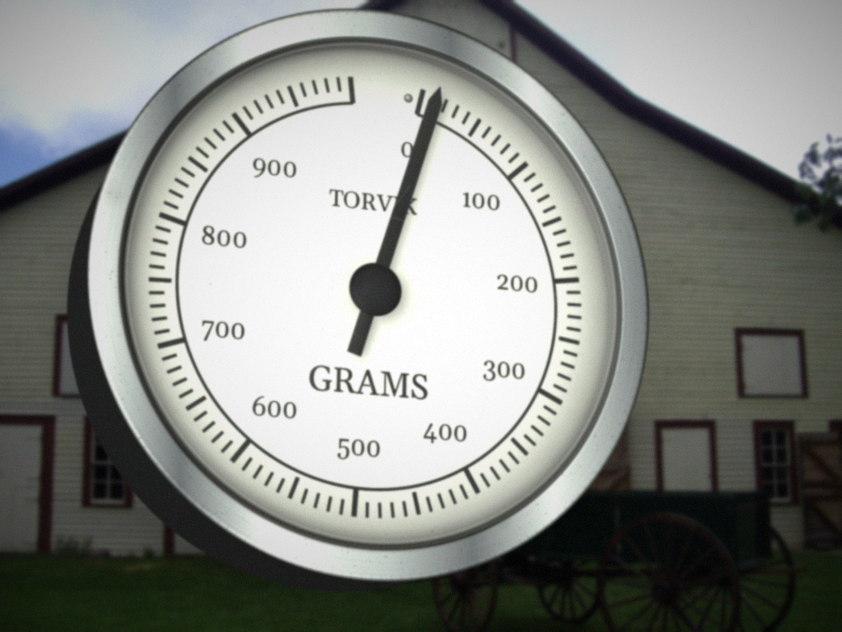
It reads 10 g
